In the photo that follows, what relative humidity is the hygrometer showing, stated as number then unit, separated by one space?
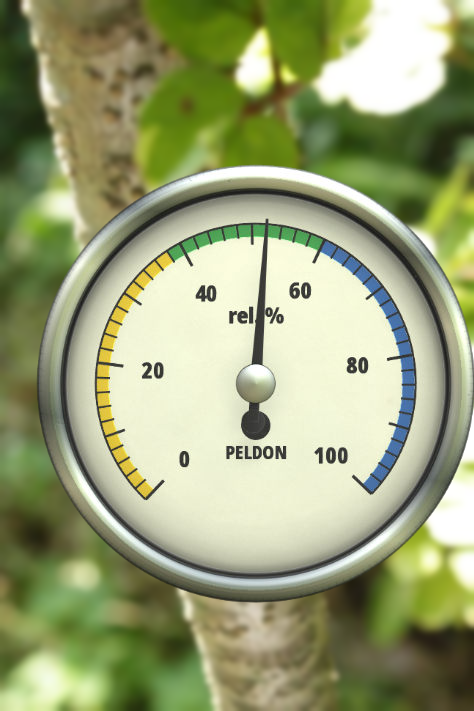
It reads 52 %
